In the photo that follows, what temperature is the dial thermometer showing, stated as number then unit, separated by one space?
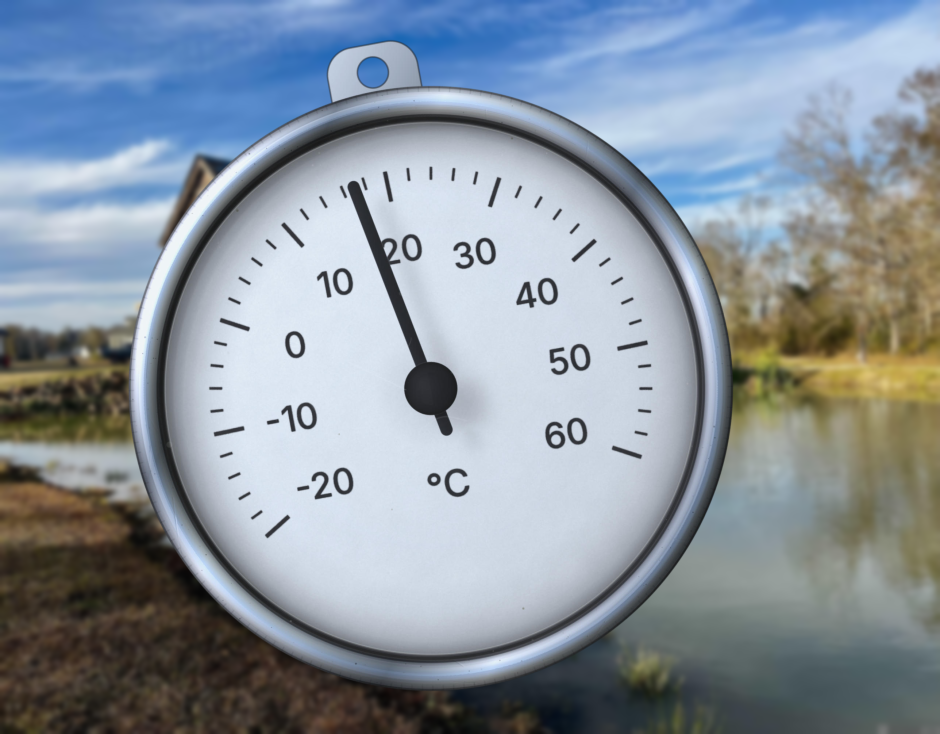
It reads 17 °C
